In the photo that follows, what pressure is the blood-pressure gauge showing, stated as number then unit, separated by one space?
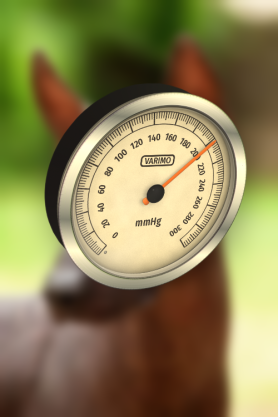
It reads 200 mmHg
